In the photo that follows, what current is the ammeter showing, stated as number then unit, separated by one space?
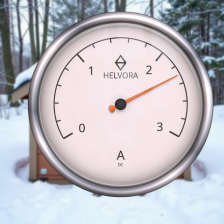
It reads 2.3 A
